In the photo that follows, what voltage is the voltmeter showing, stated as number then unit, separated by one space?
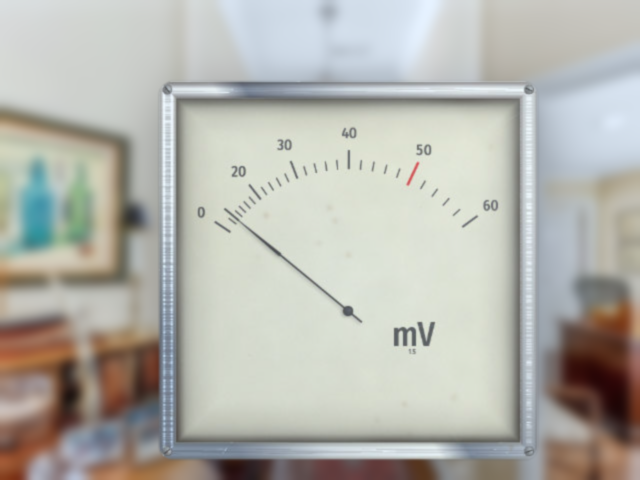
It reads 10 mV
